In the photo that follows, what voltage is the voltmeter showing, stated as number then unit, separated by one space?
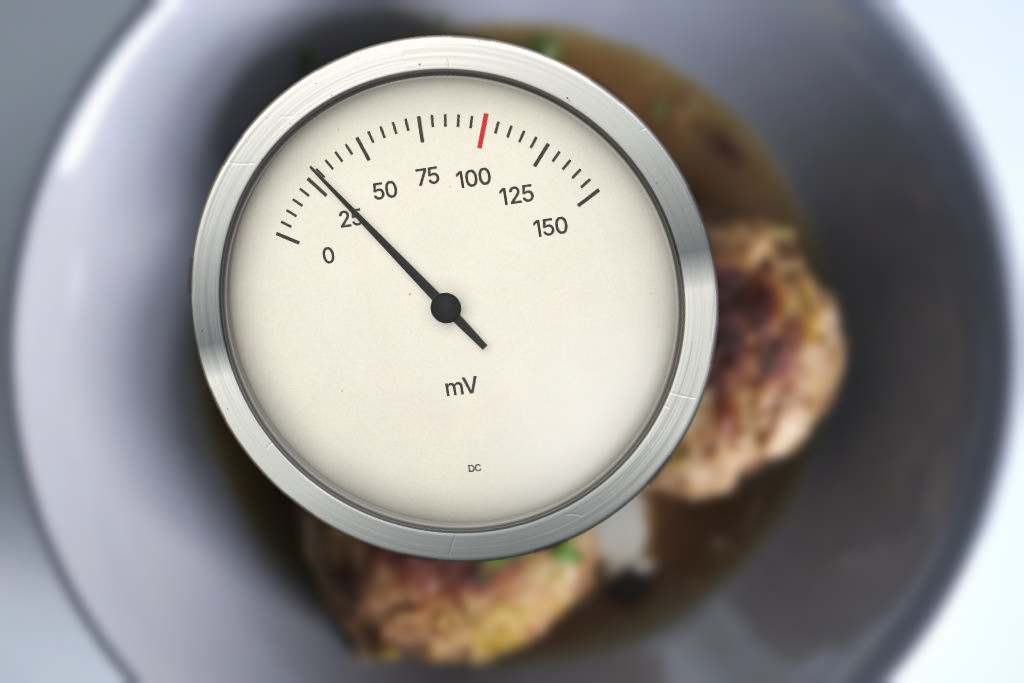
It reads 30 mV
